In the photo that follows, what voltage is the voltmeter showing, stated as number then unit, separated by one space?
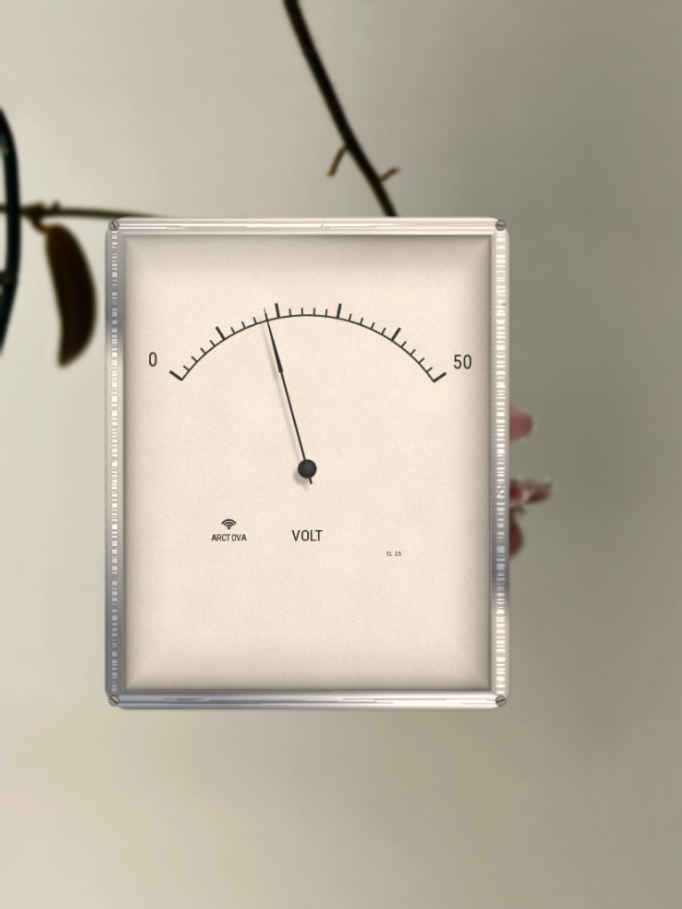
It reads 18 V
